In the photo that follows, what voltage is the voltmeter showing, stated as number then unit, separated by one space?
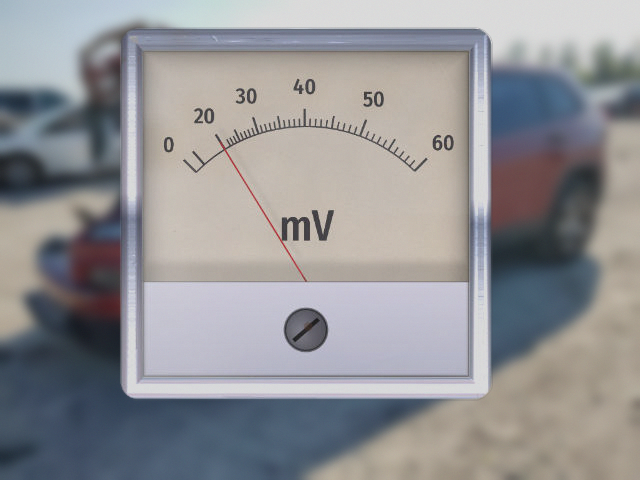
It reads 20 mV
